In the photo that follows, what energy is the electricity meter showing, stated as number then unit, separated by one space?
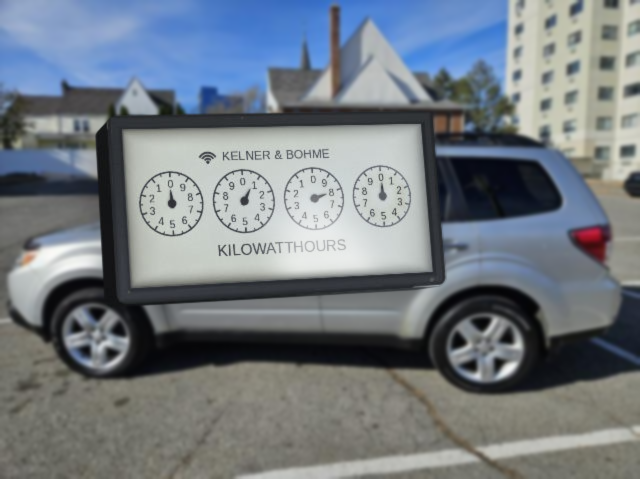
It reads 80 kWh
